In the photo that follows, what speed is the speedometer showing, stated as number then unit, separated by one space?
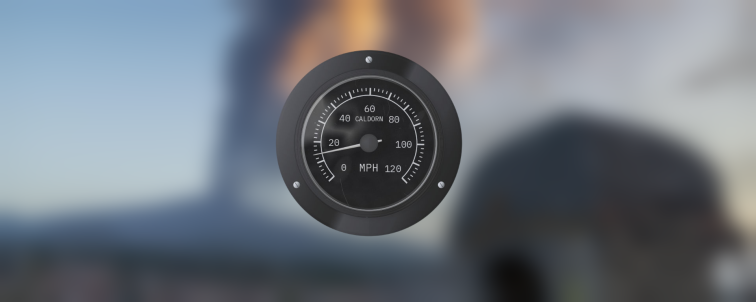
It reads 14 mph
